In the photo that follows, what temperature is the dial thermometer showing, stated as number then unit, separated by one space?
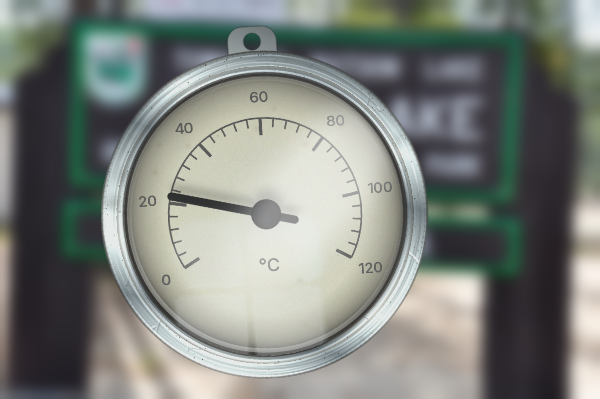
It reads 22 °C
